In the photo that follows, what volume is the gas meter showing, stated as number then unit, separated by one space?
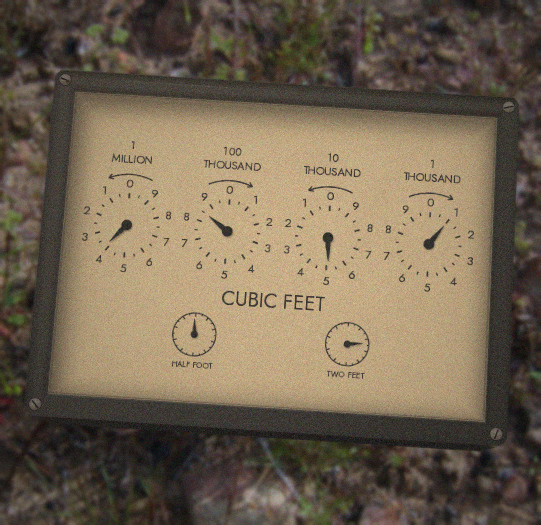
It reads 385100 ft³
